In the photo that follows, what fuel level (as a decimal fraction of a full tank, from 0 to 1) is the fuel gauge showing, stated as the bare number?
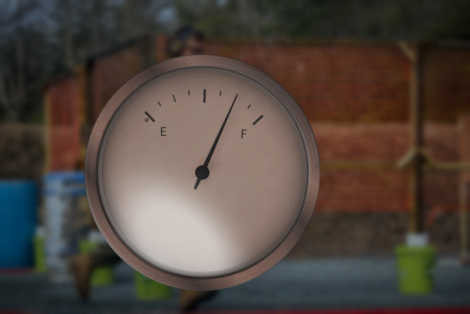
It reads 0.75
